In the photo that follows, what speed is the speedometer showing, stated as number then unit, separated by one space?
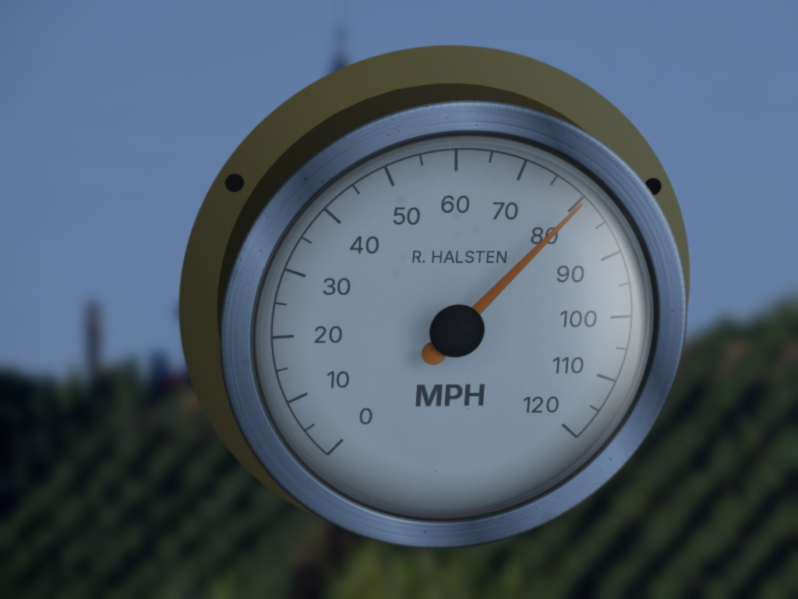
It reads 80 mph
